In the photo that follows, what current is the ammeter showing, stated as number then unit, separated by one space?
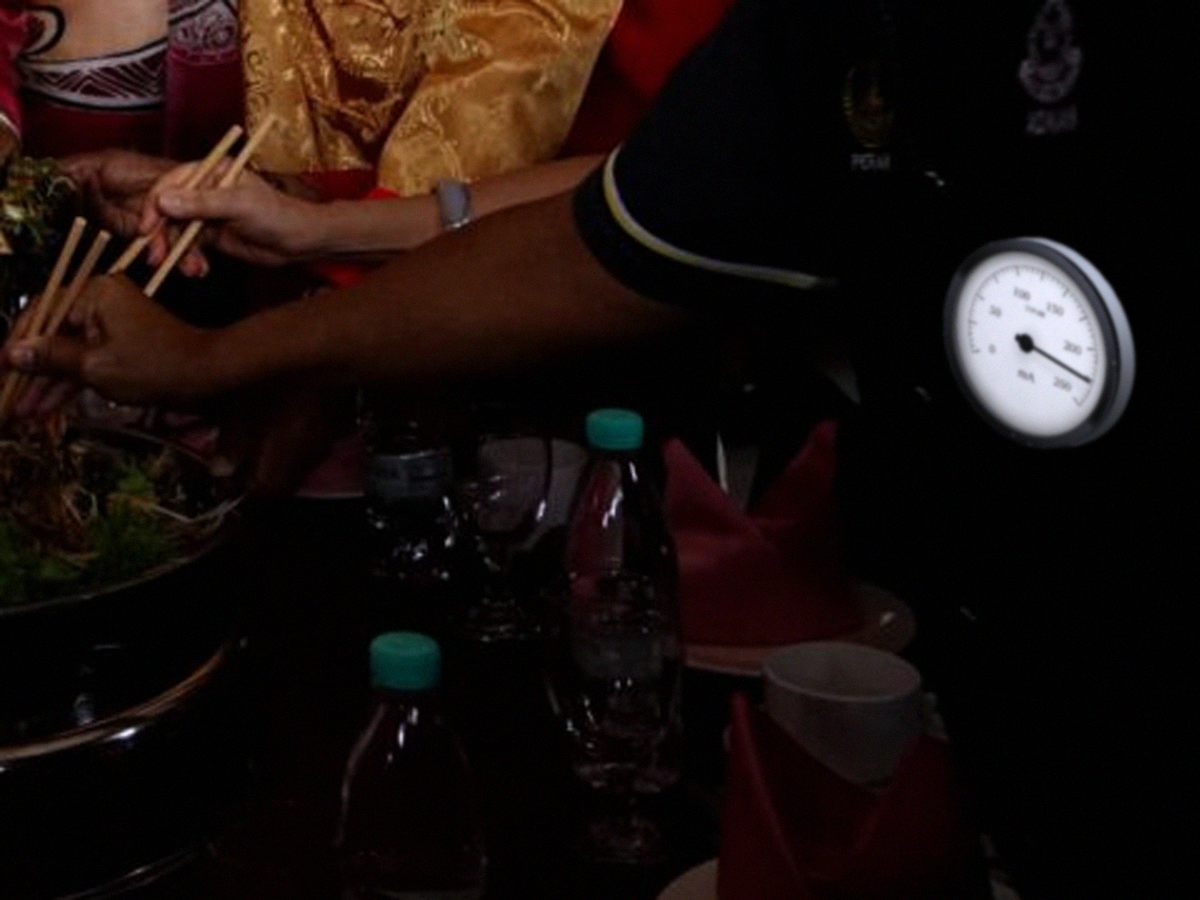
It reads 225 mA
